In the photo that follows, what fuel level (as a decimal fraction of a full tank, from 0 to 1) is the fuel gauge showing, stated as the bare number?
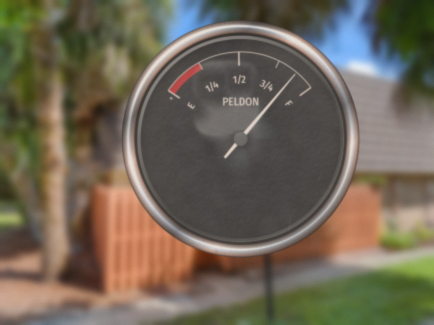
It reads 0.875
